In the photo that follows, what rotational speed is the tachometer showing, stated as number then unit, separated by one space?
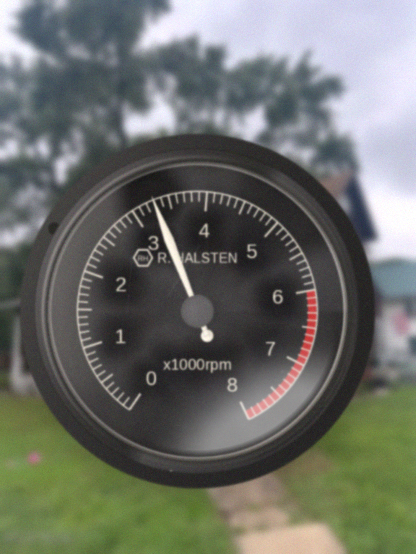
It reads 3300 rpm
